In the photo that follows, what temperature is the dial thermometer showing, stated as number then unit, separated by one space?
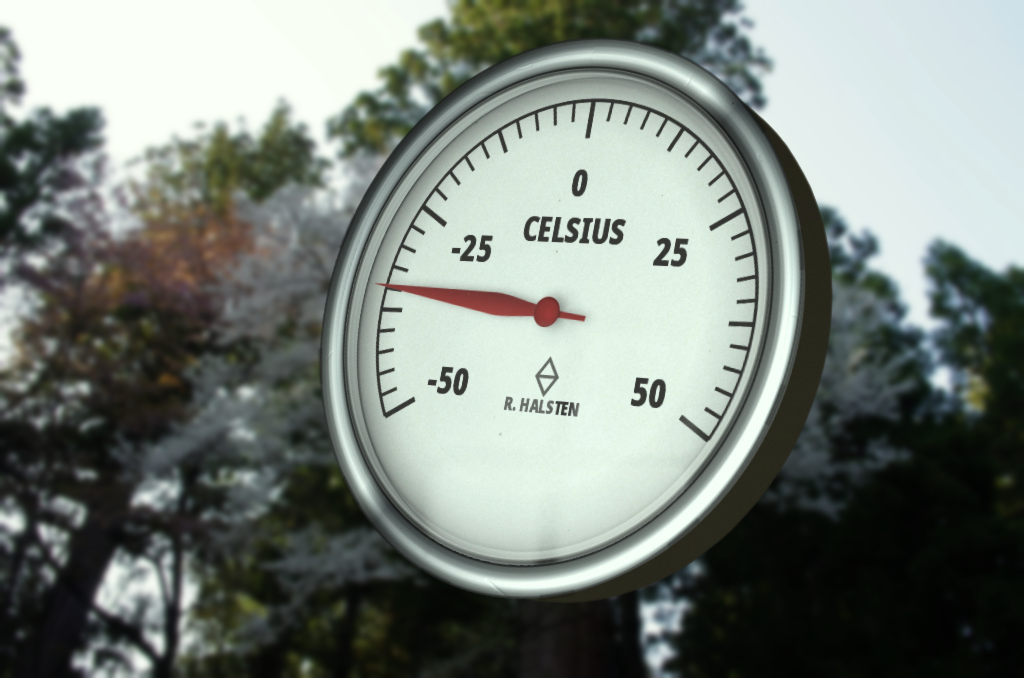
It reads -35 °C
